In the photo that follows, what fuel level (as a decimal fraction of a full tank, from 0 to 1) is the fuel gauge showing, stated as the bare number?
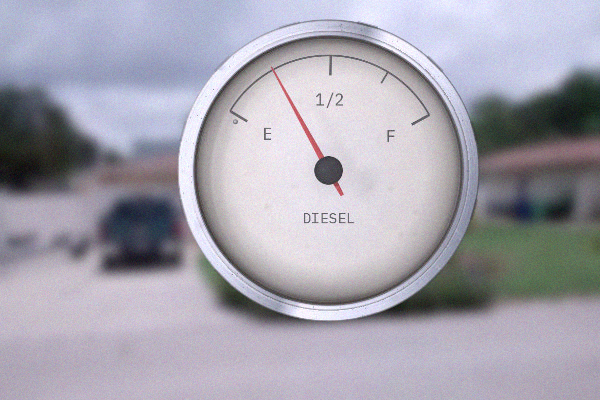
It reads 0.25
